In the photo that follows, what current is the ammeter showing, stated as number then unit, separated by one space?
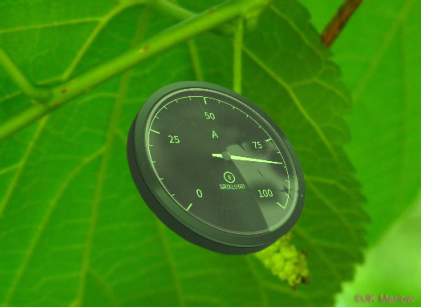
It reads 85 A
